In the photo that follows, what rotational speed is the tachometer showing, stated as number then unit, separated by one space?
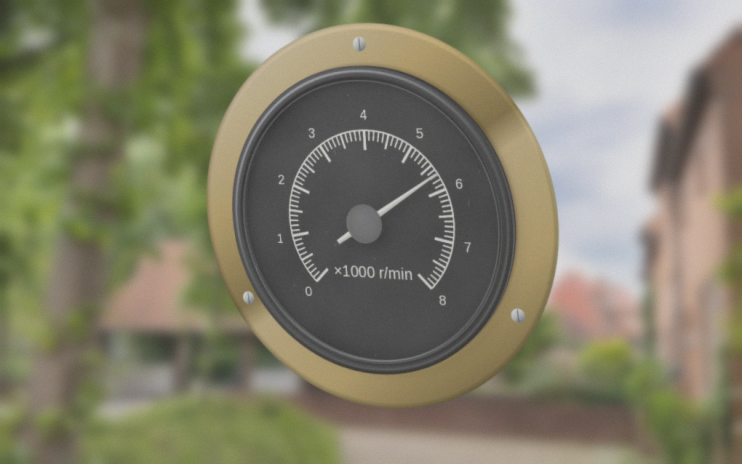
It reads 5700 rpm
